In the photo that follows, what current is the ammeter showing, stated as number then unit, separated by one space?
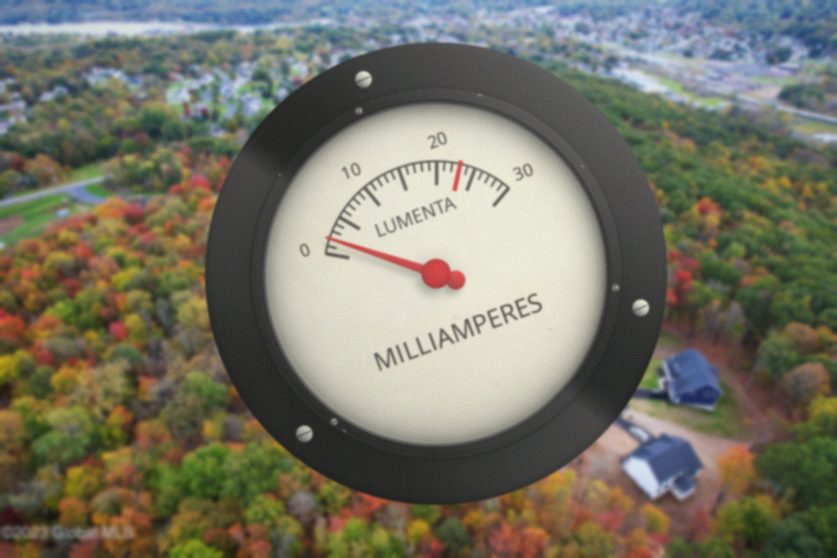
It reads 2 mA
